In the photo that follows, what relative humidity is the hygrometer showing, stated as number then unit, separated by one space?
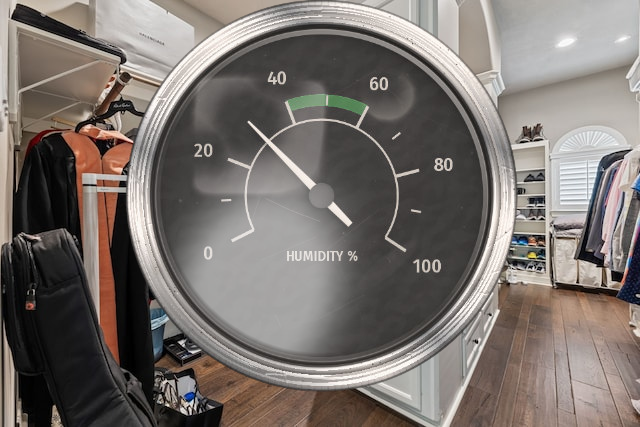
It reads 30 %
